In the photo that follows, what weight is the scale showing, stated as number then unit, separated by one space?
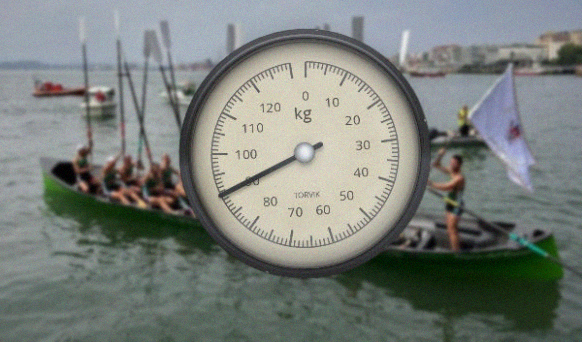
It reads 90 kg
